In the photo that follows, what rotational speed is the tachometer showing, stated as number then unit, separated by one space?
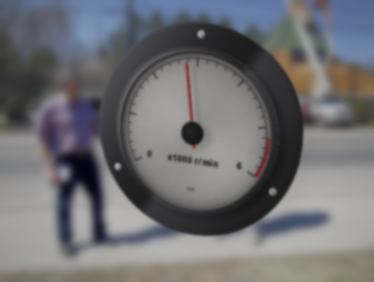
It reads 2800 rpm
